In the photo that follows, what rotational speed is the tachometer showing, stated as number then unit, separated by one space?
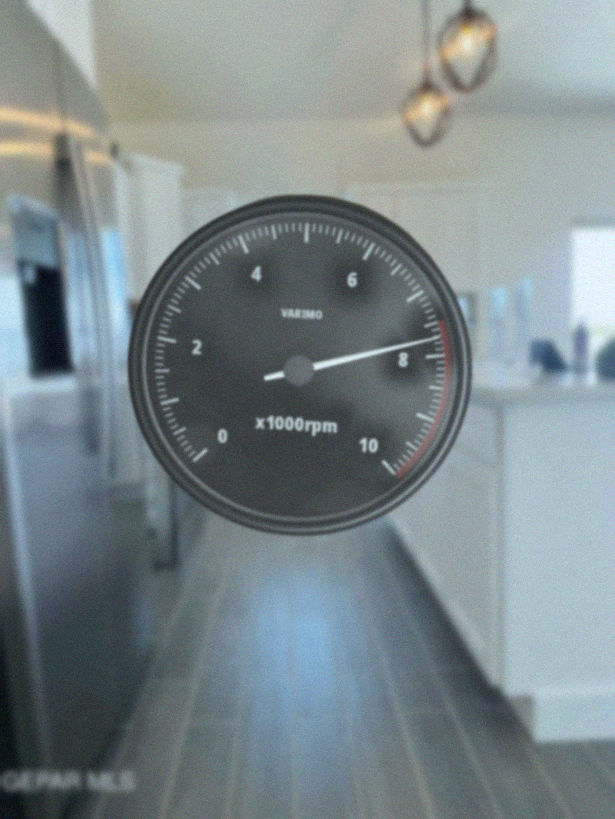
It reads 7700 rpm
